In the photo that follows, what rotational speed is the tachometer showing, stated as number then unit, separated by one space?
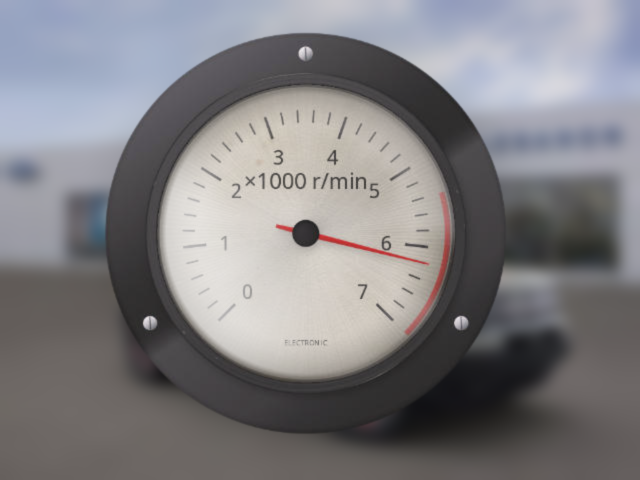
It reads 6200 rpm
